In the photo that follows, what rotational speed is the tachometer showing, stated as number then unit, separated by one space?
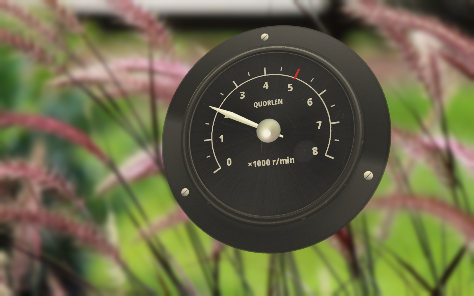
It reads 2000 rpm
